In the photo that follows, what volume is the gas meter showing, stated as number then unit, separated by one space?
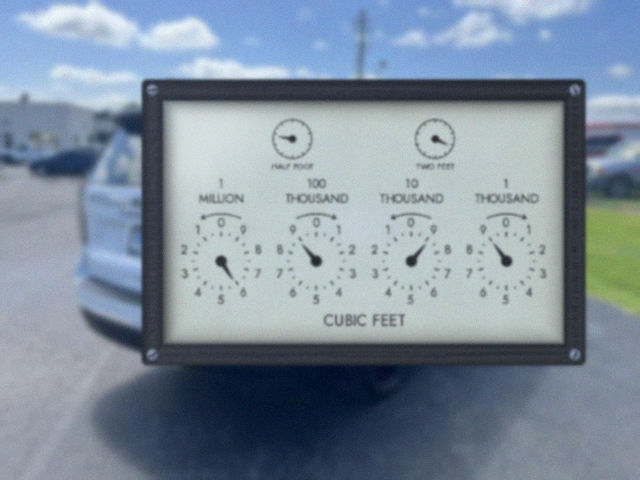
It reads 588900 ft³
